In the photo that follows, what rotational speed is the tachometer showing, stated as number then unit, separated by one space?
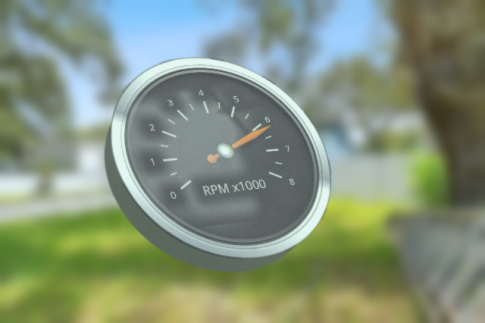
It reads 6250 rpm
